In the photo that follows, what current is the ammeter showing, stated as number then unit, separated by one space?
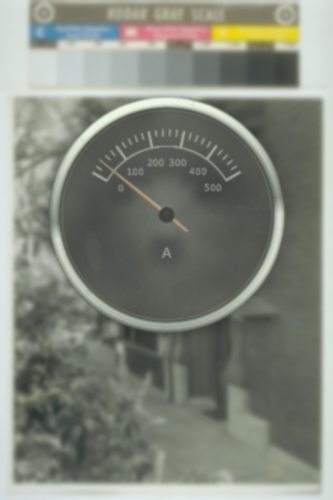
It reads 40 A
